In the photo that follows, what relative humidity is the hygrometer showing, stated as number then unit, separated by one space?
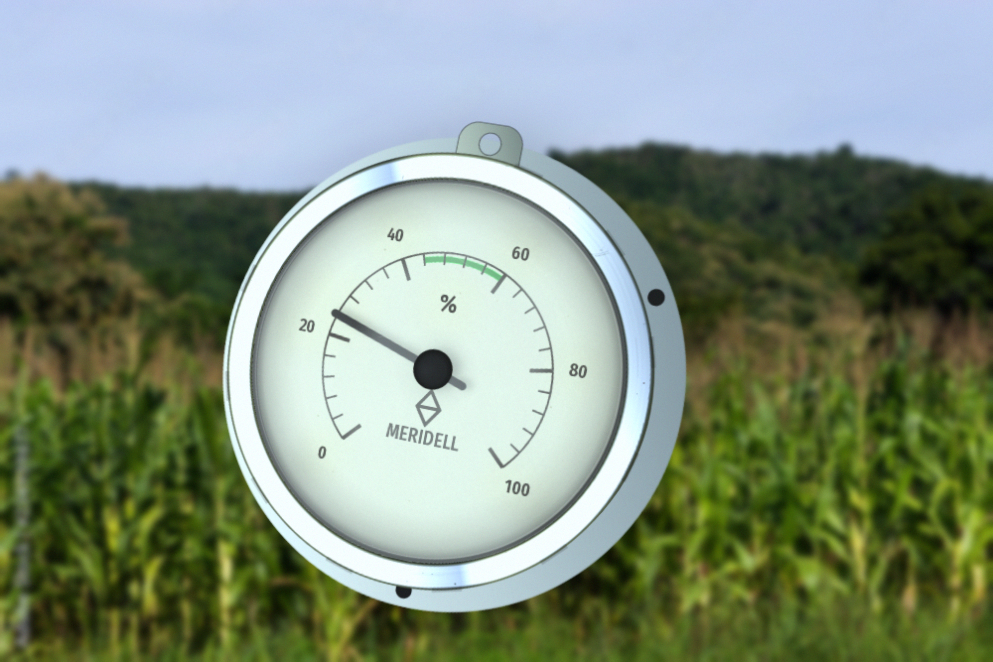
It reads 24 %
